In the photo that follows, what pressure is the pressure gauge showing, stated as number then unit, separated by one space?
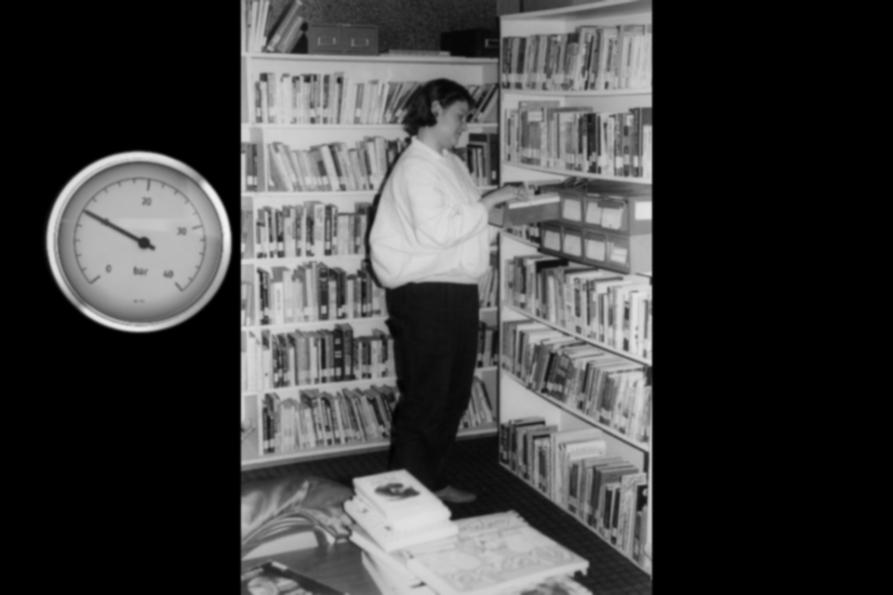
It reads 10 bar
